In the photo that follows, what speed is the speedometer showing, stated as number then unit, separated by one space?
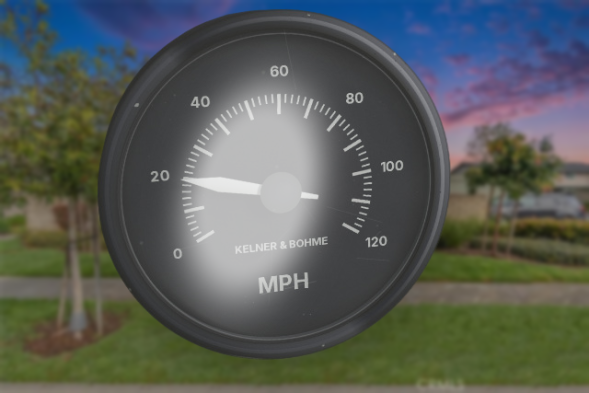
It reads 20 mph
